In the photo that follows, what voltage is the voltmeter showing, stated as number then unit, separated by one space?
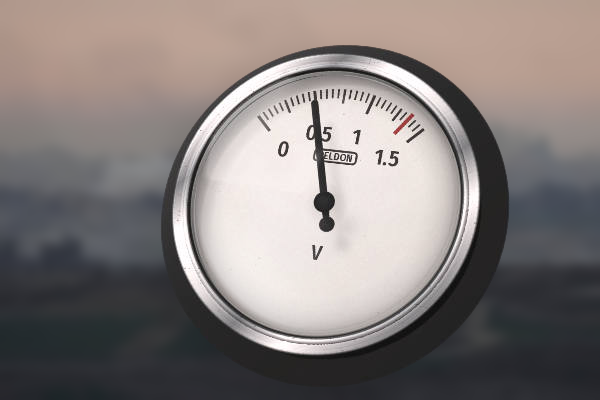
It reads 0.5 V
